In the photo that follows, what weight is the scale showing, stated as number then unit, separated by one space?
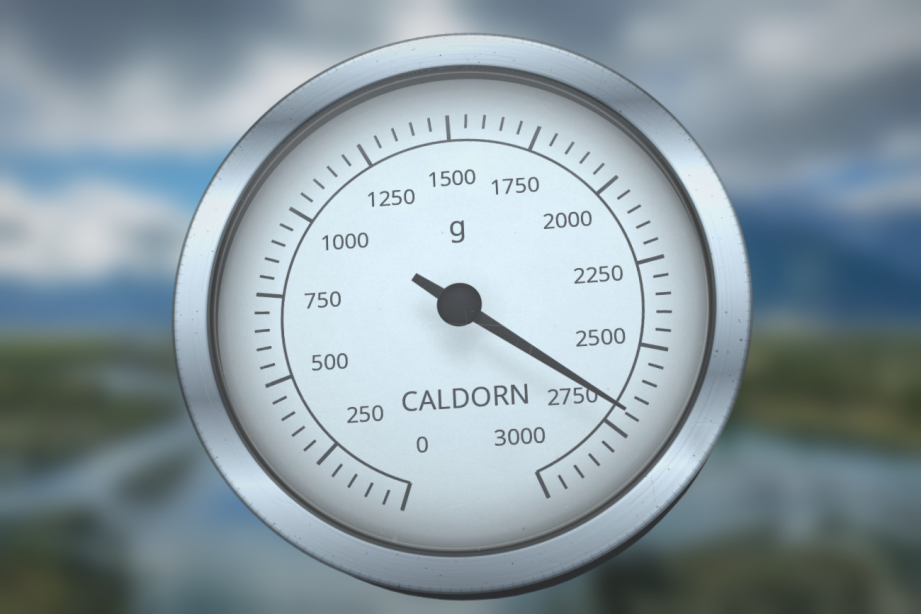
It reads 2700 g
